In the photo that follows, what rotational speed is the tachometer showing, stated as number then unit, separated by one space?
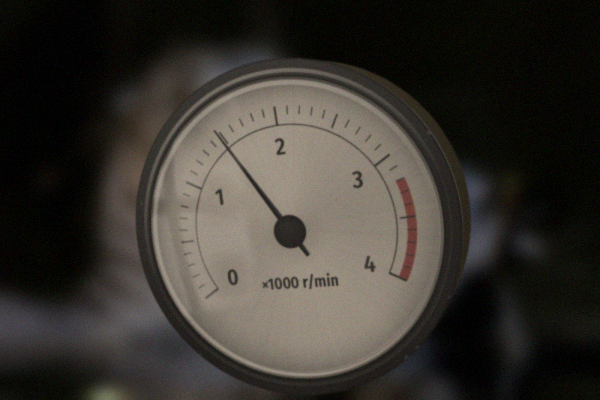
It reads 1500 rpm
